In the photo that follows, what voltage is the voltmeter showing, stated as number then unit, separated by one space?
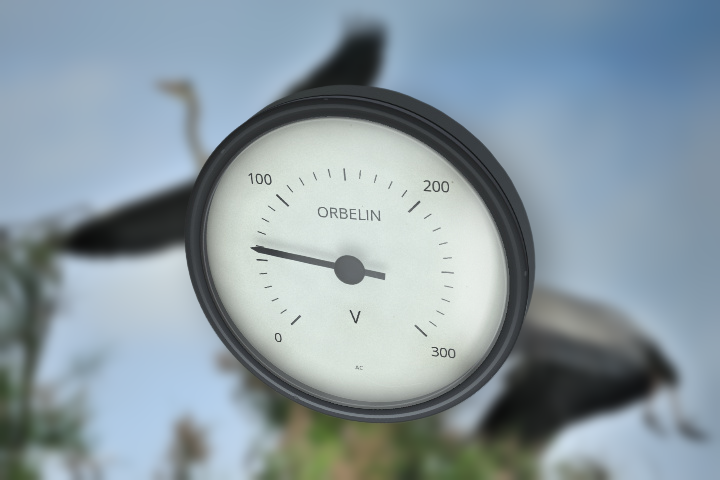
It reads 60 V
